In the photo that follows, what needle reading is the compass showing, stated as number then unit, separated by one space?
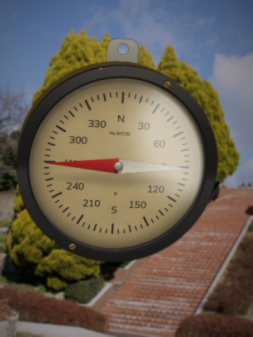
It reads 270 °
